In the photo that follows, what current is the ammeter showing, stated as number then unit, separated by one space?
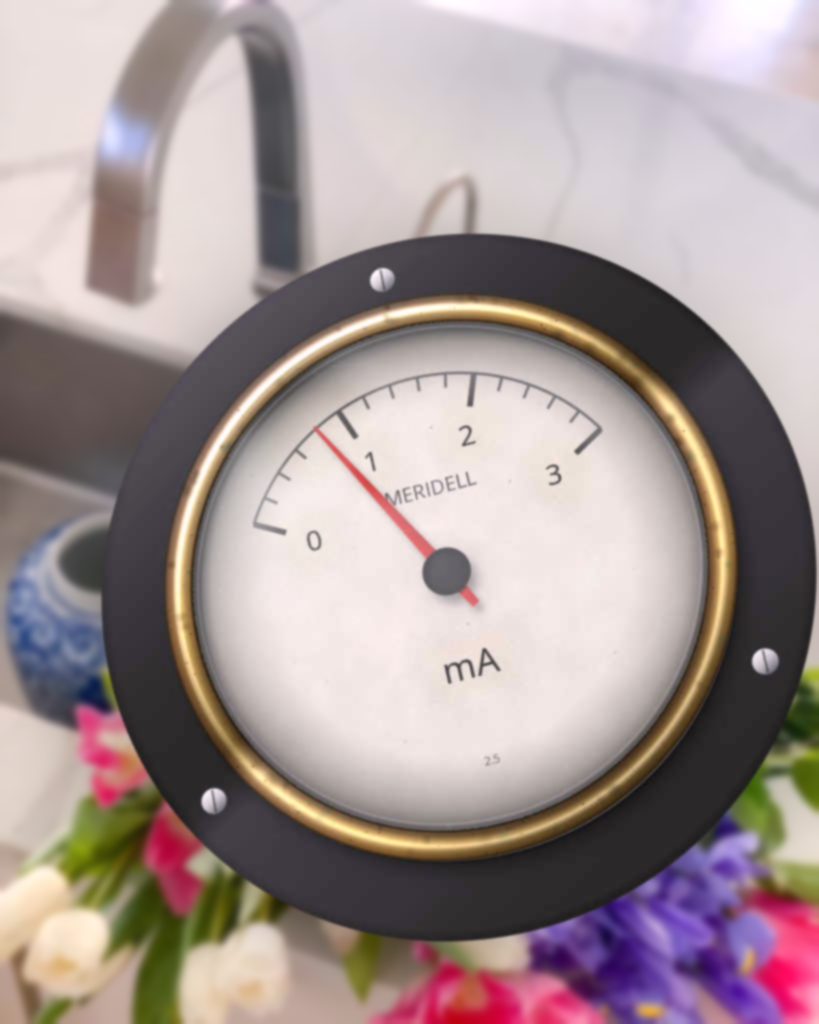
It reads 0.8 mA
